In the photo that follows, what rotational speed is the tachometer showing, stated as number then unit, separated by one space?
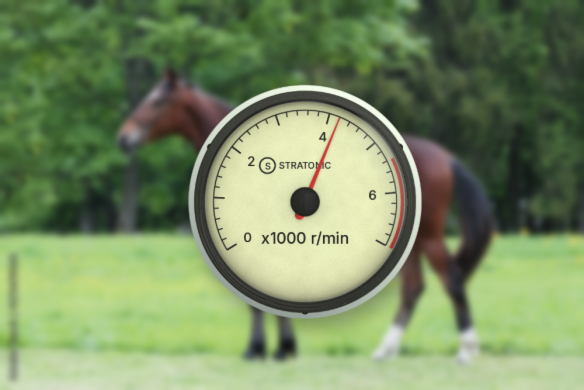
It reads 4200 rpm
